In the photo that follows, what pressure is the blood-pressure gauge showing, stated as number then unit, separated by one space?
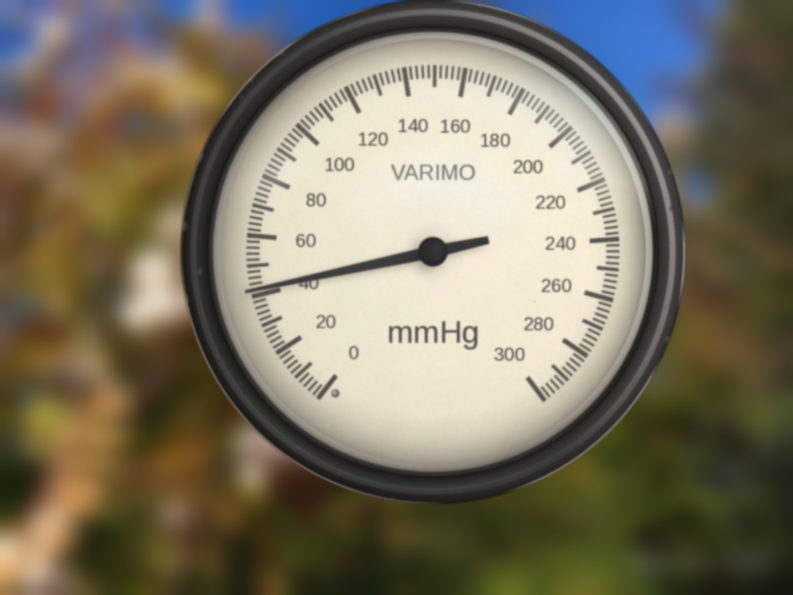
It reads 42 mmHg
